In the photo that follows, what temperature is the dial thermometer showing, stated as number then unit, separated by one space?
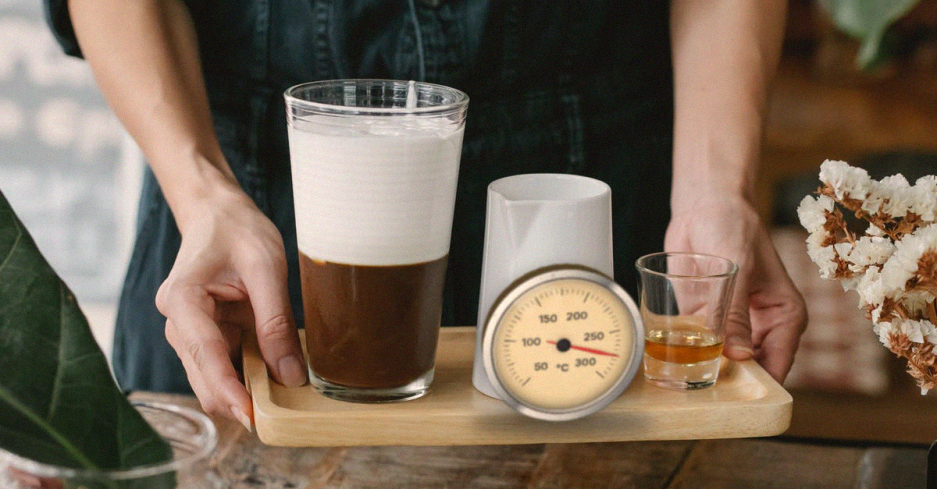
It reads 275 °C
